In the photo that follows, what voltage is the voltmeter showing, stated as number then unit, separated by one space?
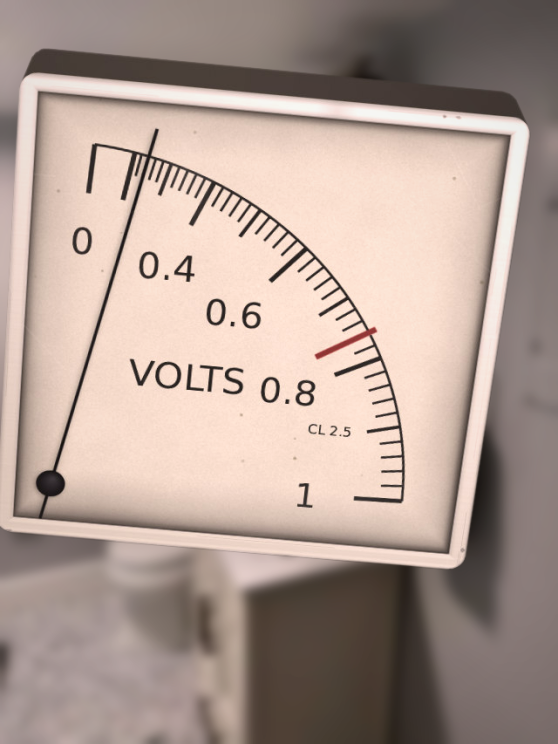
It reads 0.24 V
